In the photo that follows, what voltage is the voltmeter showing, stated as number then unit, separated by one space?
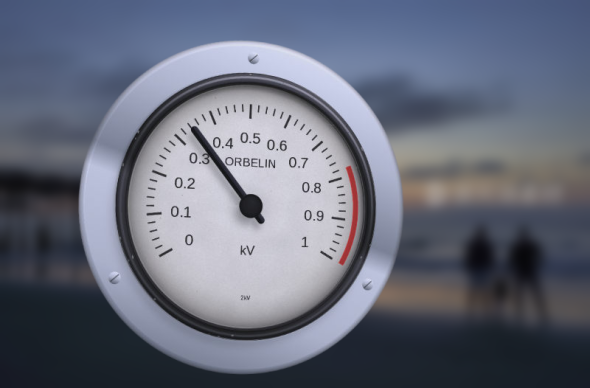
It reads 0.34 kV
